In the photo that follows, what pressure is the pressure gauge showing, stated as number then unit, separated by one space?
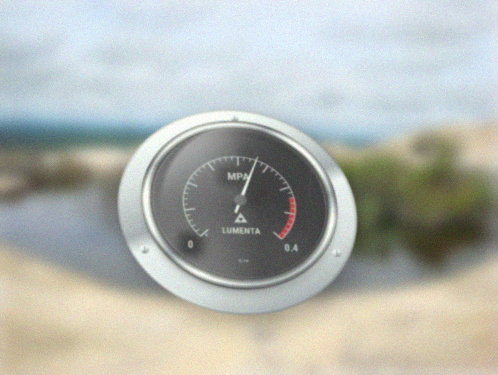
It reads 0.23 MPa
